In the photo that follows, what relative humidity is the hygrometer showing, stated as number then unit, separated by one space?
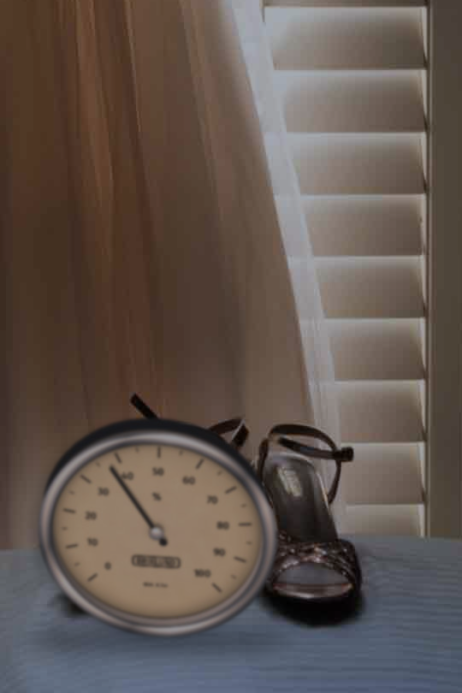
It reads 37.5 %
